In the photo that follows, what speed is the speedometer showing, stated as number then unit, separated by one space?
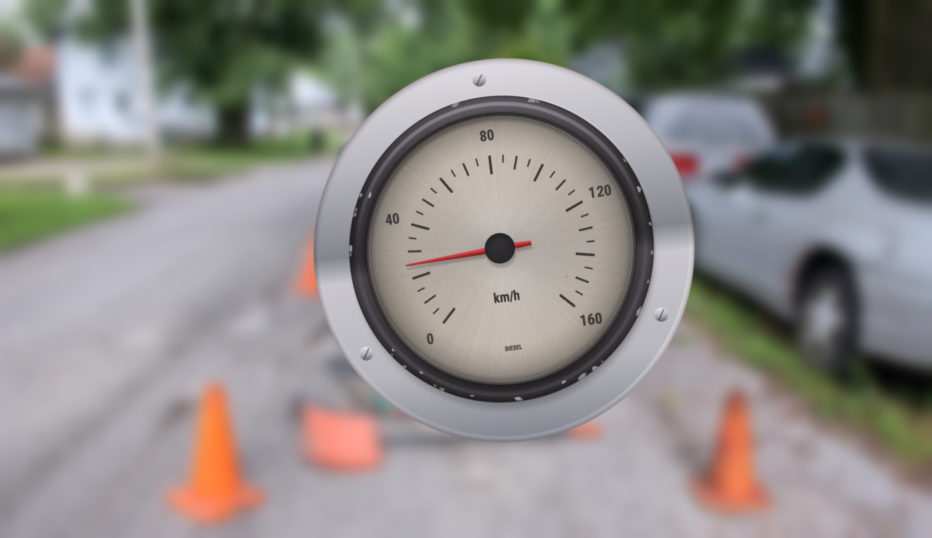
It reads 25 km/h
